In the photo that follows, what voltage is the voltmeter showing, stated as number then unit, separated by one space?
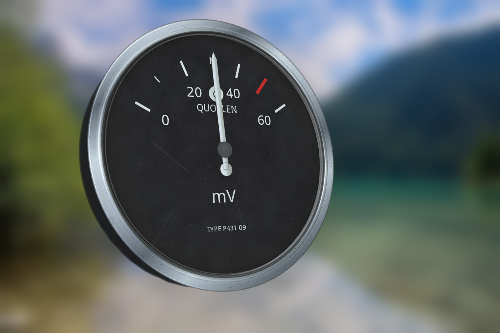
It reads 30 mV
